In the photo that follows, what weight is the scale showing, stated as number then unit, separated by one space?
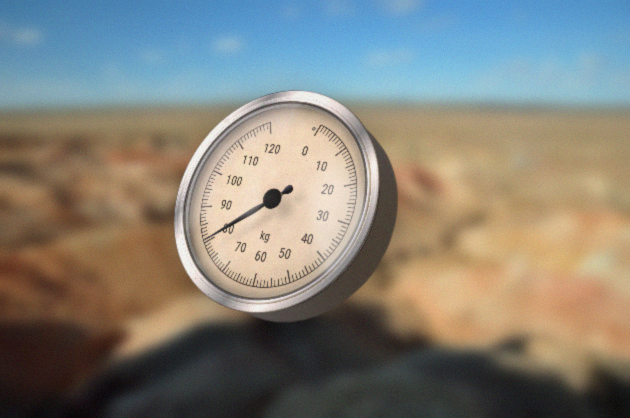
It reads 80 kg
